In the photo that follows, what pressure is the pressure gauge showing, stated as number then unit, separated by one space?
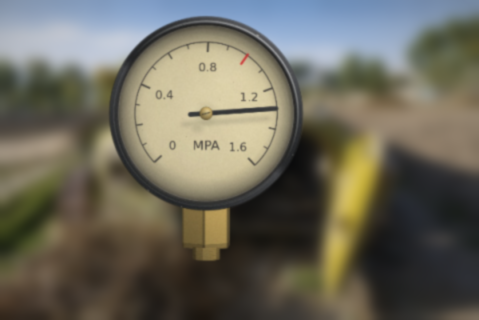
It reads 1.3 MPa
